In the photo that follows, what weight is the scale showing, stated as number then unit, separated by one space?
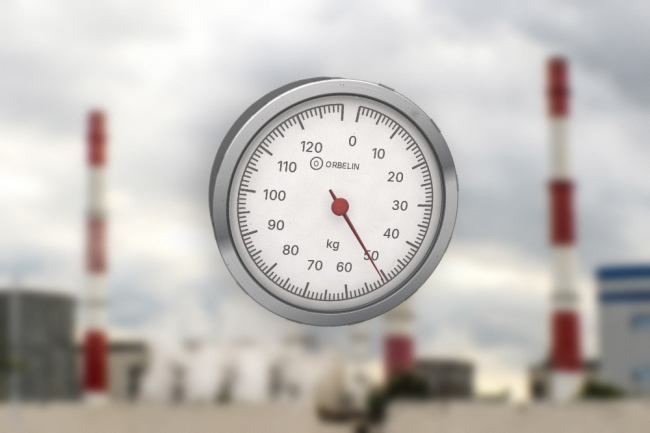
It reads 51 kg
